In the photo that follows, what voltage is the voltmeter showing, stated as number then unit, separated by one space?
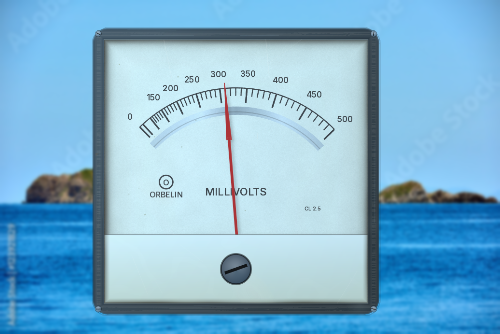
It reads 310 mV
